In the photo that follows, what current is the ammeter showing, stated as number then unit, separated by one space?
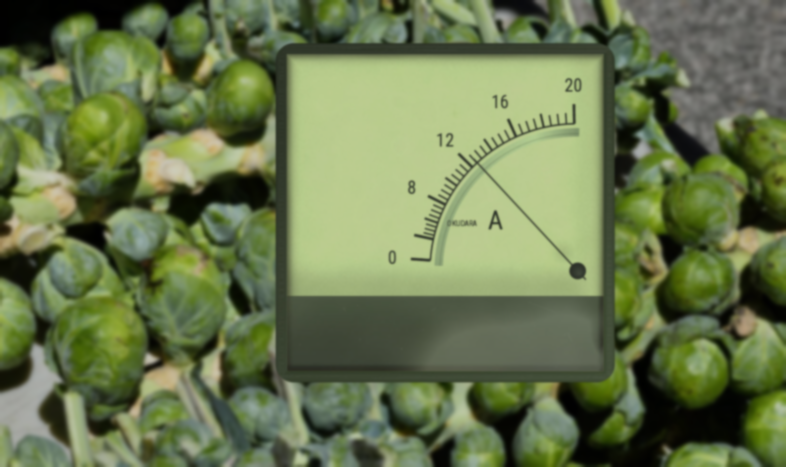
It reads 12.5 A
